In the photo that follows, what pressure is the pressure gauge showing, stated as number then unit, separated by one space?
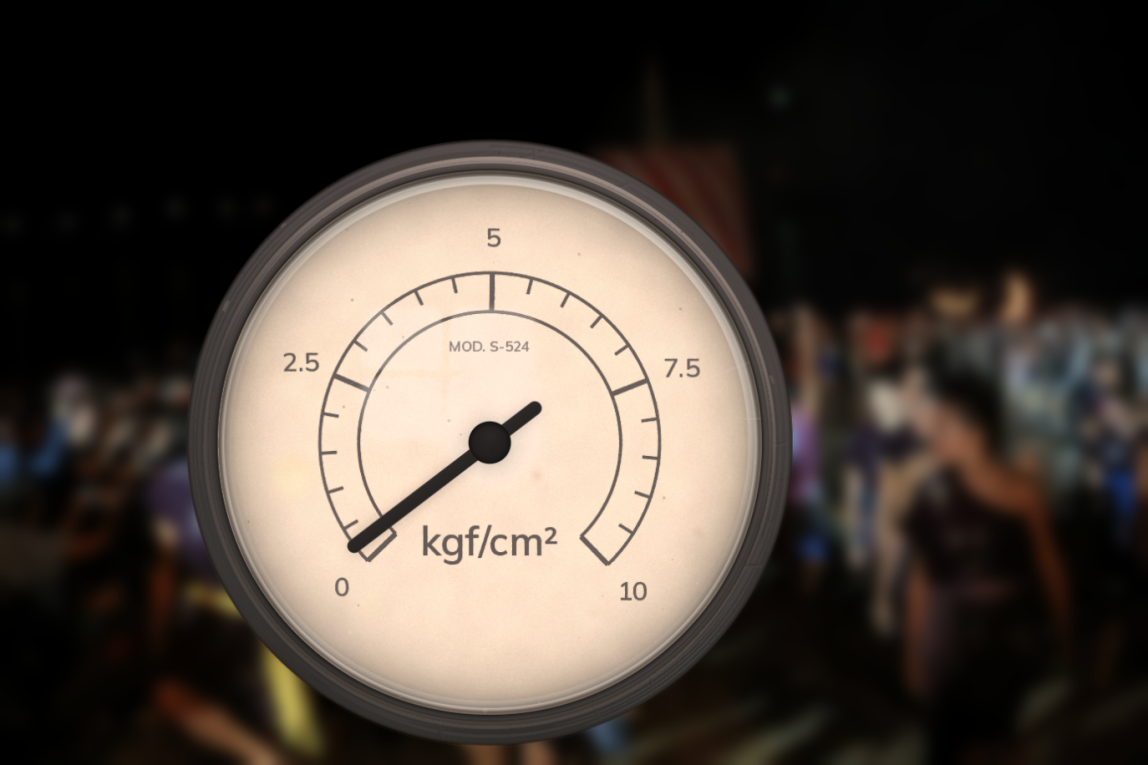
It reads 0.25 kg/cm²
